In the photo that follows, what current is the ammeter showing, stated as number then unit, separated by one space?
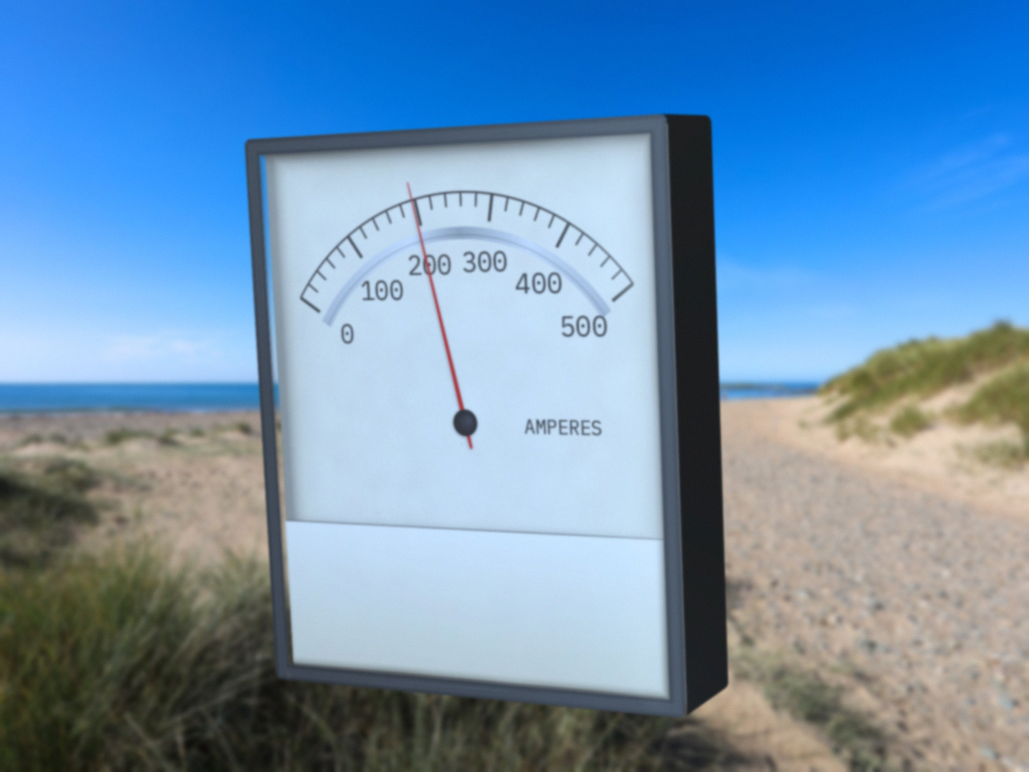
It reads 200 A
